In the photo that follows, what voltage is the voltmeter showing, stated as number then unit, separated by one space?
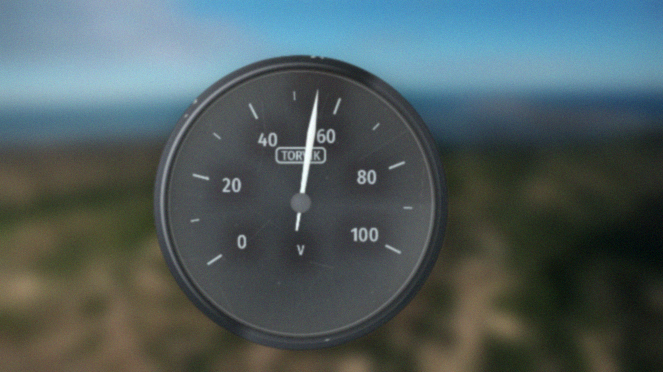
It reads 55 V
